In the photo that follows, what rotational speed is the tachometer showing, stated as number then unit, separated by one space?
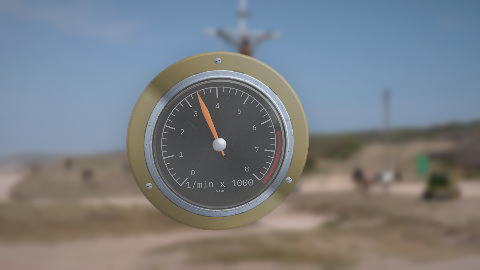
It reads 3400 rpm
